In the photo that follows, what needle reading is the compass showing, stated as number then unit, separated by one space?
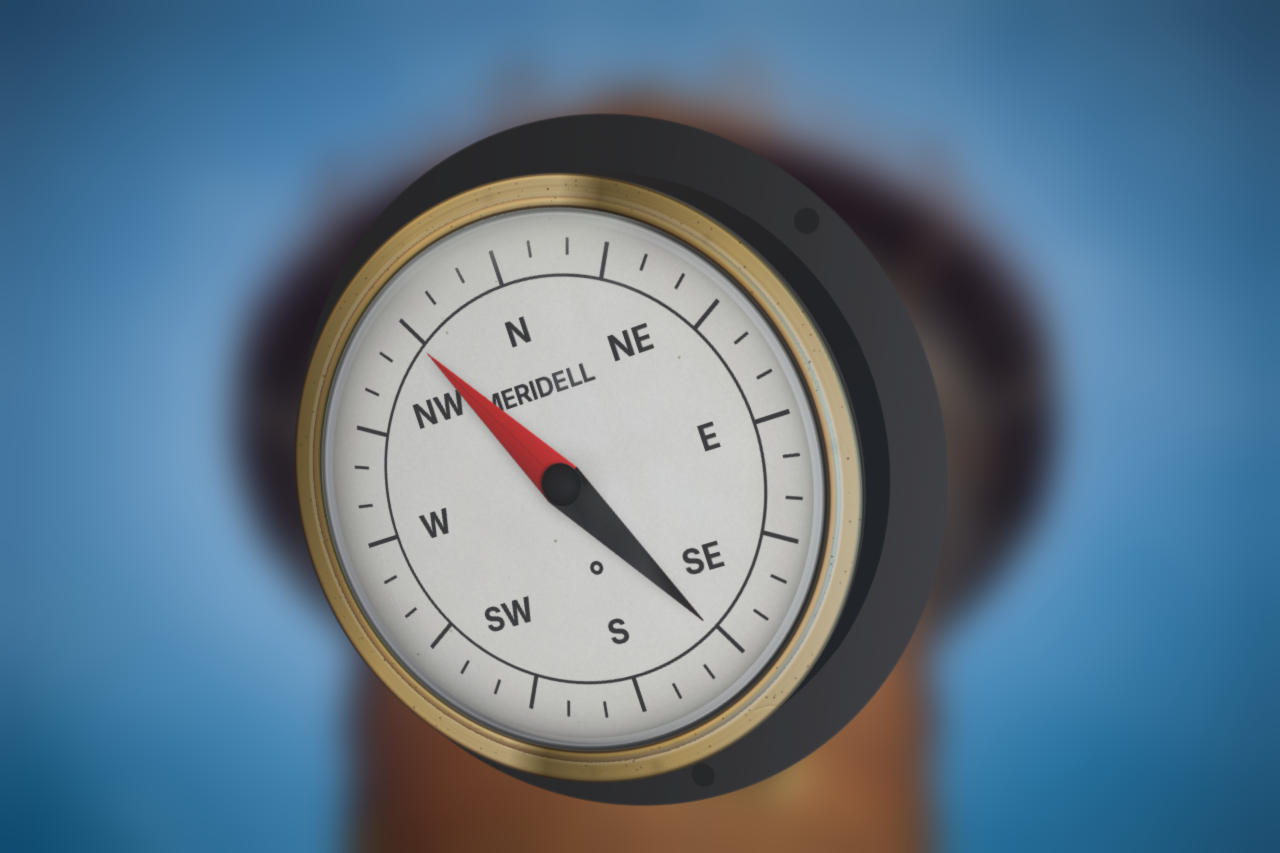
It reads 330 °
